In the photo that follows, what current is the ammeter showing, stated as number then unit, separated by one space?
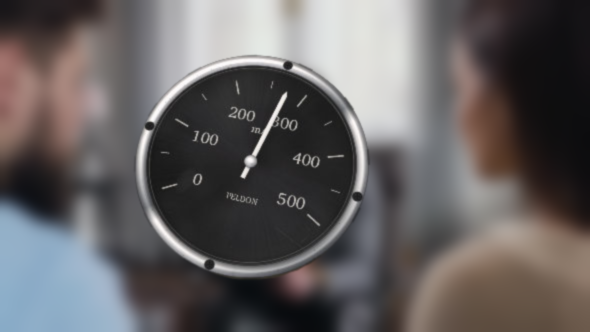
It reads 275 mA
